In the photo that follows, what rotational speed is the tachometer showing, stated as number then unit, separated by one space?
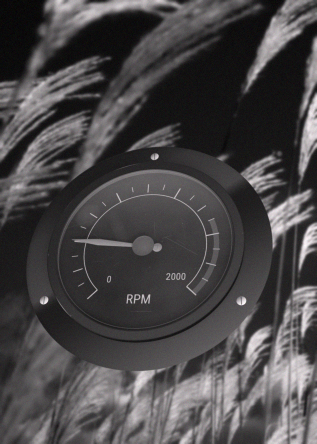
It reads 400 rpm
